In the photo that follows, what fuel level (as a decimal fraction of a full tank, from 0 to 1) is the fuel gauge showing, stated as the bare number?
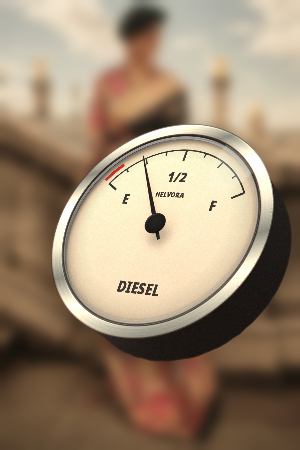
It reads 0.25
